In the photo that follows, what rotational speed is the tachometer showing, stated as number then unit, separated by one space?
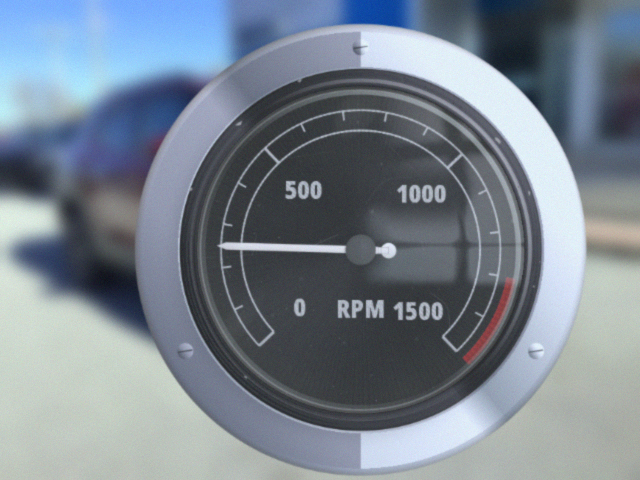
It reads 250 rpm
